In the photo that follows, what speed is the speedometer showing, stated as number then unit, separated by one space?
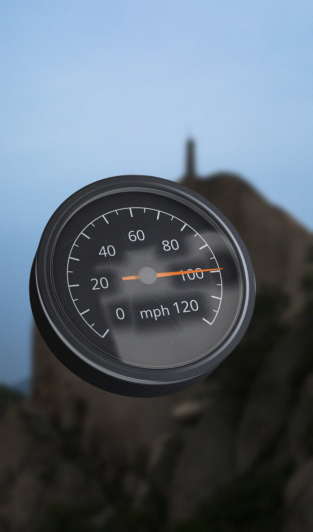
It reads 100 mph
